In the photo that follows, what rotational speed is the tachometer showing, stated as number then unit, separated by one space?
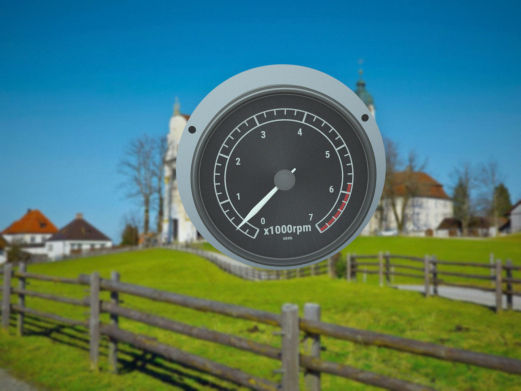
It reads 400 rpm
